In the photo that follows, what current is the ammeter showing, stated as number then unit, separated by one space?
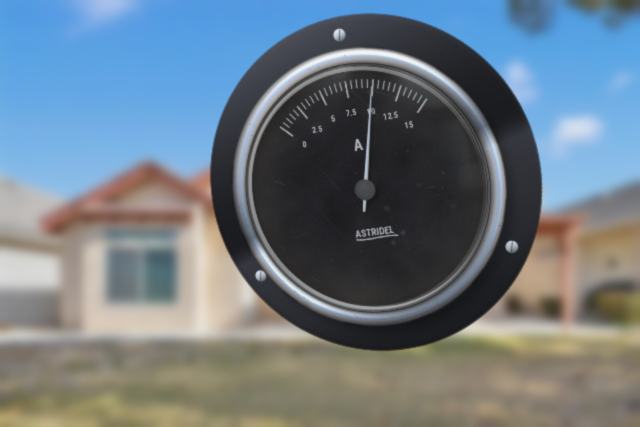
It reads 10 A
